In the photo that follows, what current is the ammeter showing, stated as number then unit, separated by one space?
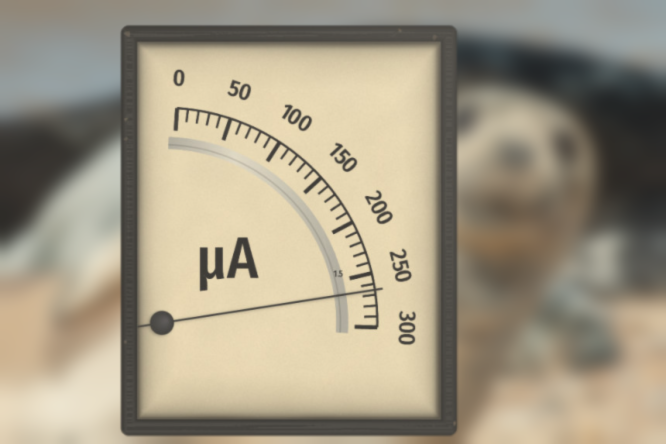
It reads 265 µA
